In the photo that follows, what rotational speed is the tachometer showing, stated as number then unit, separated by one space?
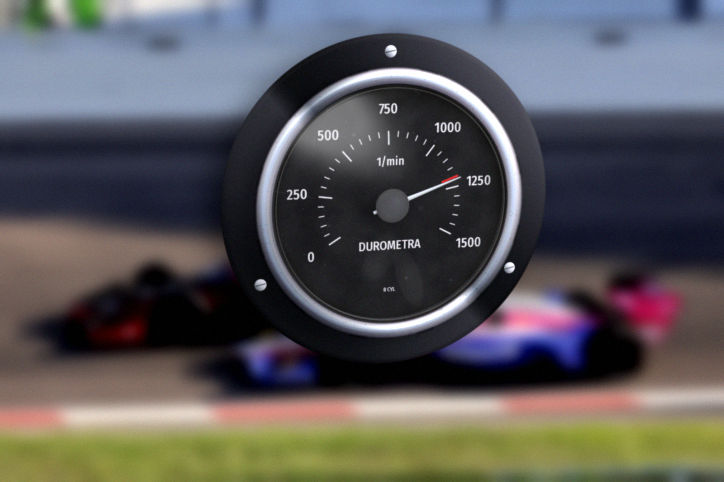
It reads 1200 rpm
